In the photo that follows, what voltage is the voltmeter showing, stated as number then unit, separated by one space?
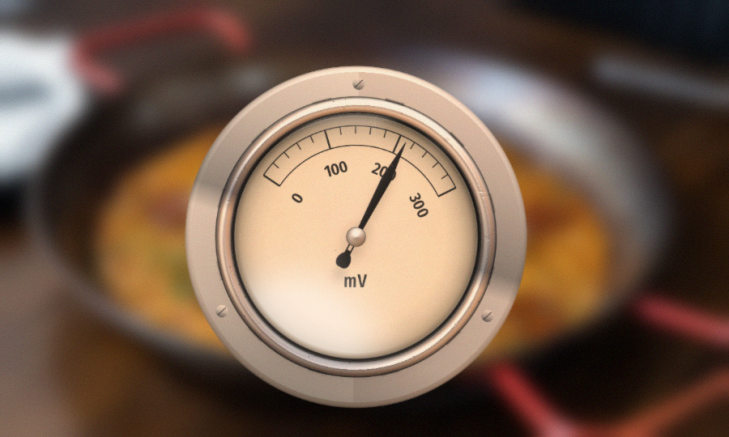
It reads 210 mV
